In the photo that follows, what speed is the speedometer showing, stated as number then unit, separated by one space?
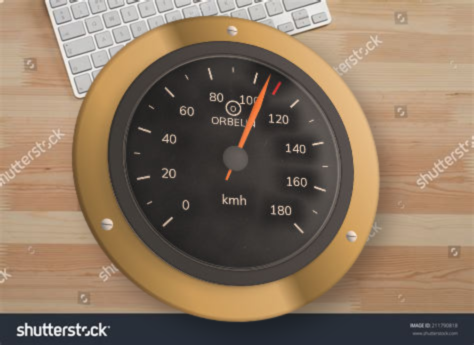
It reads 105 km/h
